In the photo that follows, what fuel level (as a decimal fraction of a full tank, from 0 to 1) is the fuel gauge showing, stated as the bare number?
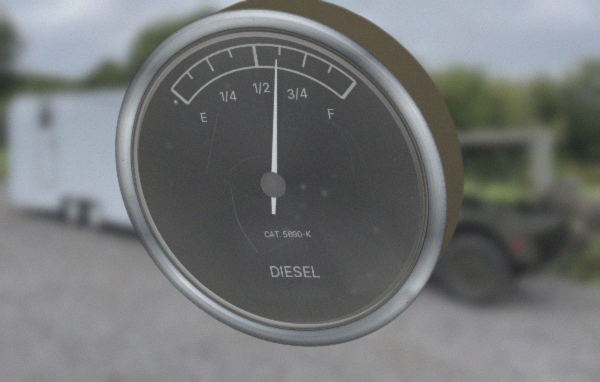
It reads 0.625
